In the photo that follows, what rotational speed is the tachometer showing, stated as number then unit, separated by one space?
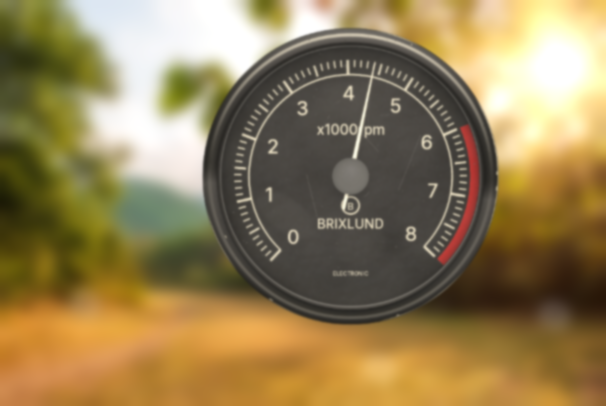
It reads 4400 rpm
